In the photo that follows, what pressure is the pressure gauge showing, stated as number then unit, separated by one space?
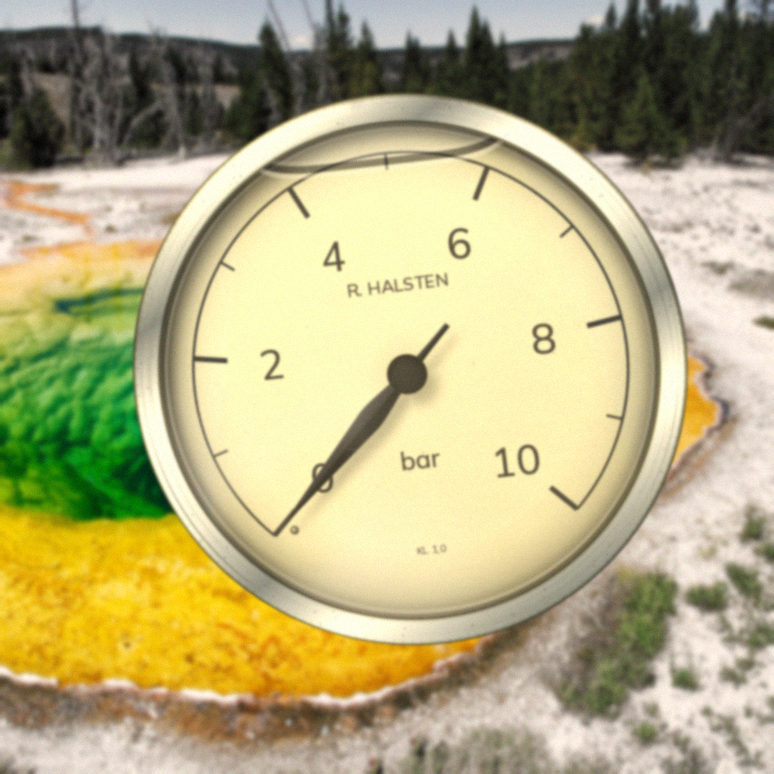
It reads 0 bar
